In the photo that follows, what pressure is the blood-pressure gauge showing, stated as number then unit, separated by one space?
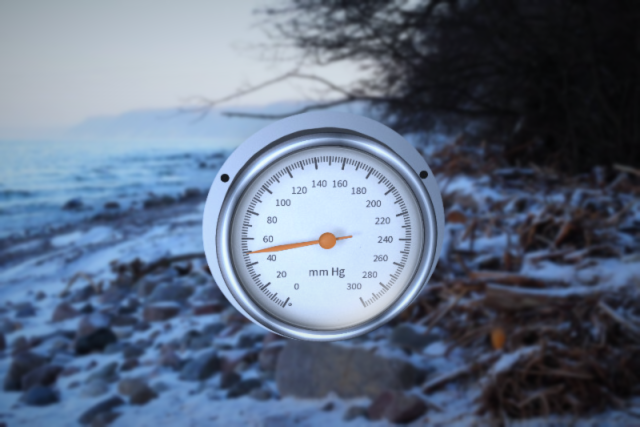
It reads 50 mmHg
